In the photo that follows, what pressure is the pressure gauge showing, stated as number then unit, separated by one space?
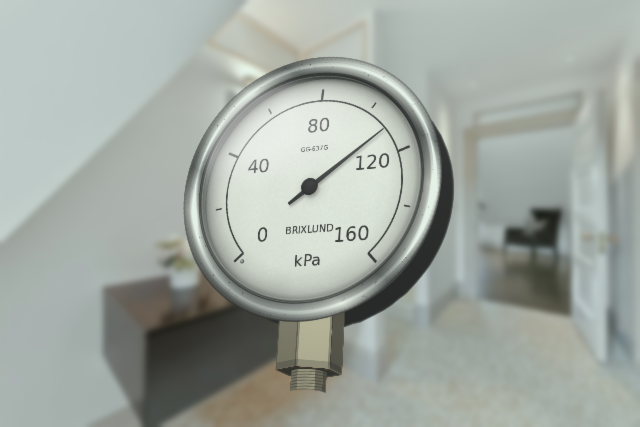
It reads 110 kPa
